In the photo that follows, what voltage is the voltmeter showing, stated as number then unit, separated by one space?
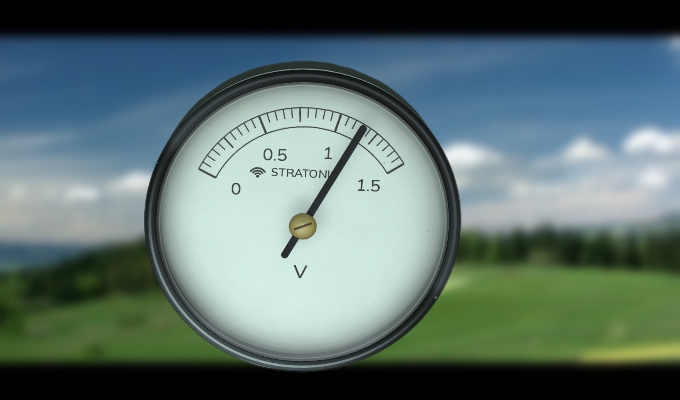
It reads 1.15 V
